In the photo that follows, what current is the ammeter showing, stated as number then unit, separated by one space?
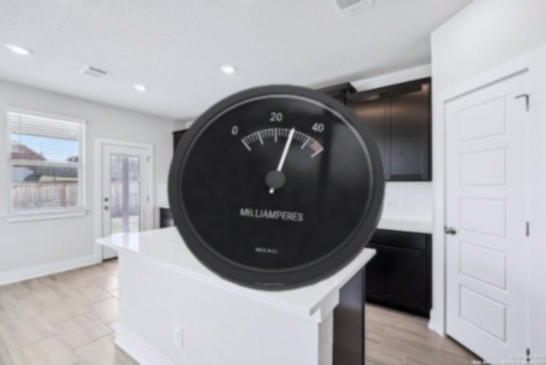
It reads 30 mA
